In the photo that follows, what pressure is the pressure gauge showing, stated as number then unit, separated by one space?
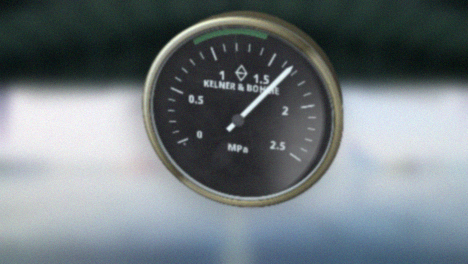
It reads 1.65 MPa
